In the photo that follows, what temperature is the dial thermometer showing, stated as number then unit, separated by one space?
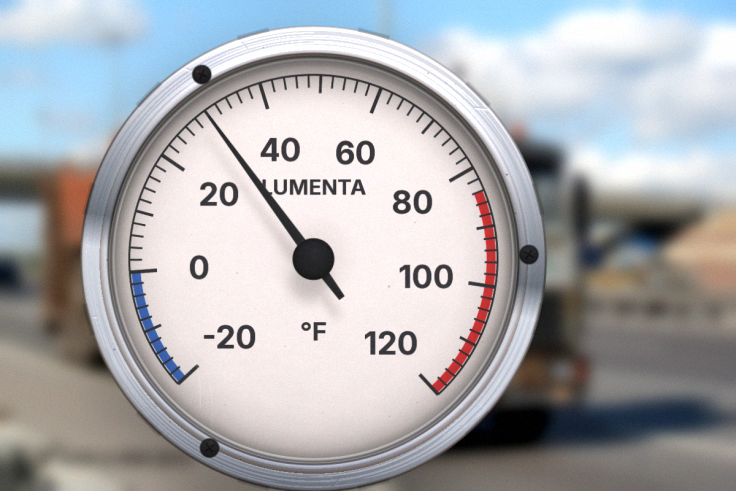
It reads 30 °F
